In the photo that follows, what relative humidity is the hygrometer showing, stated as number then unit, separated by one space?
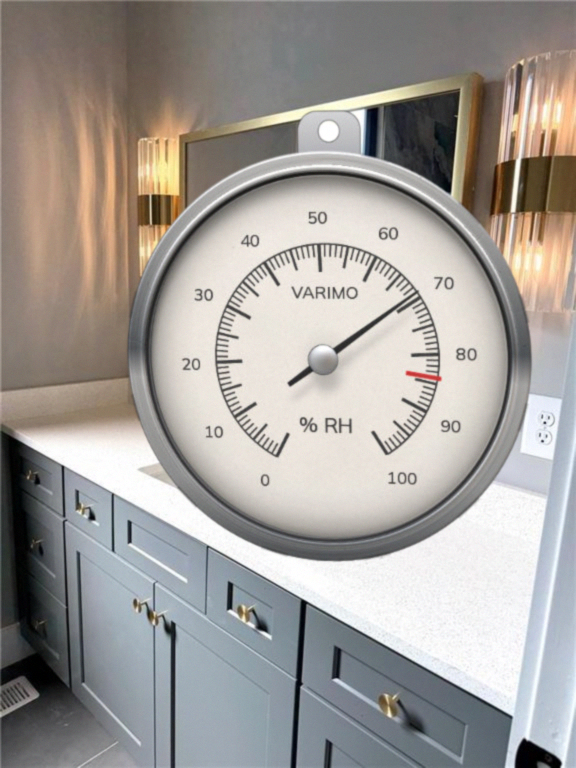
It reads 69 %
